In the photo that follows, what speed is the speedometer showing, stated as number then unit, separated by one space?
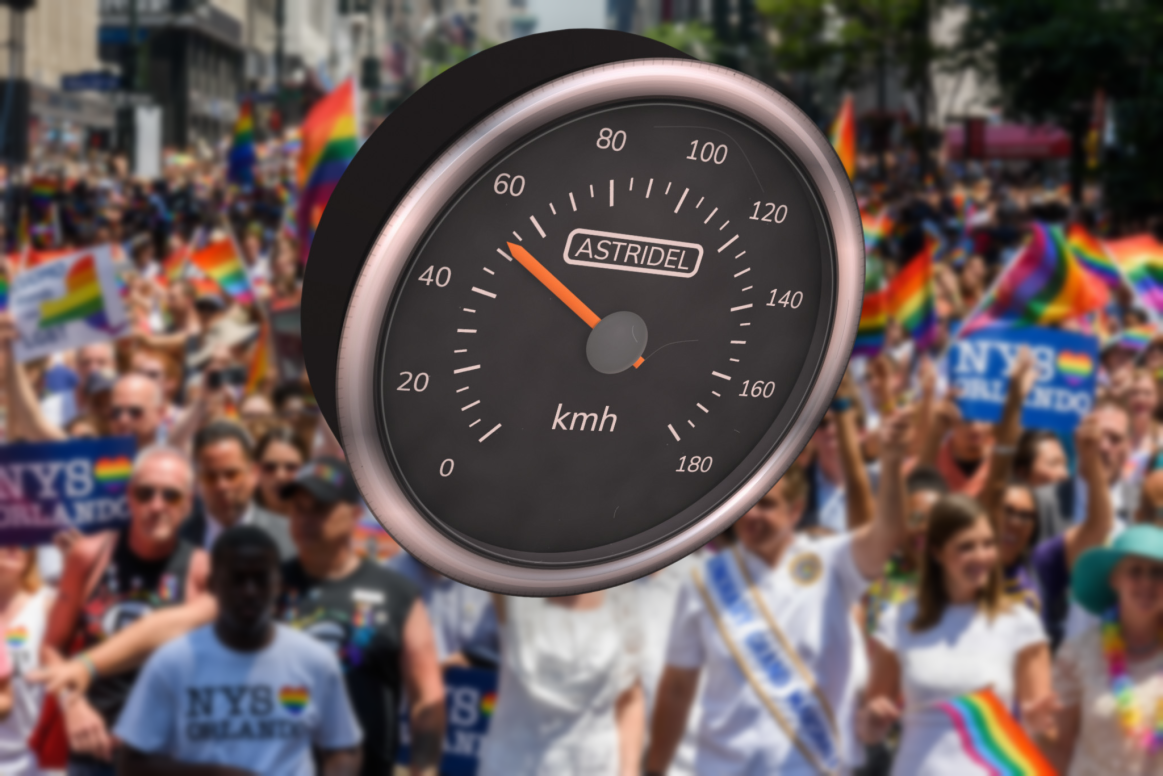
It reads 52.5 km/h
